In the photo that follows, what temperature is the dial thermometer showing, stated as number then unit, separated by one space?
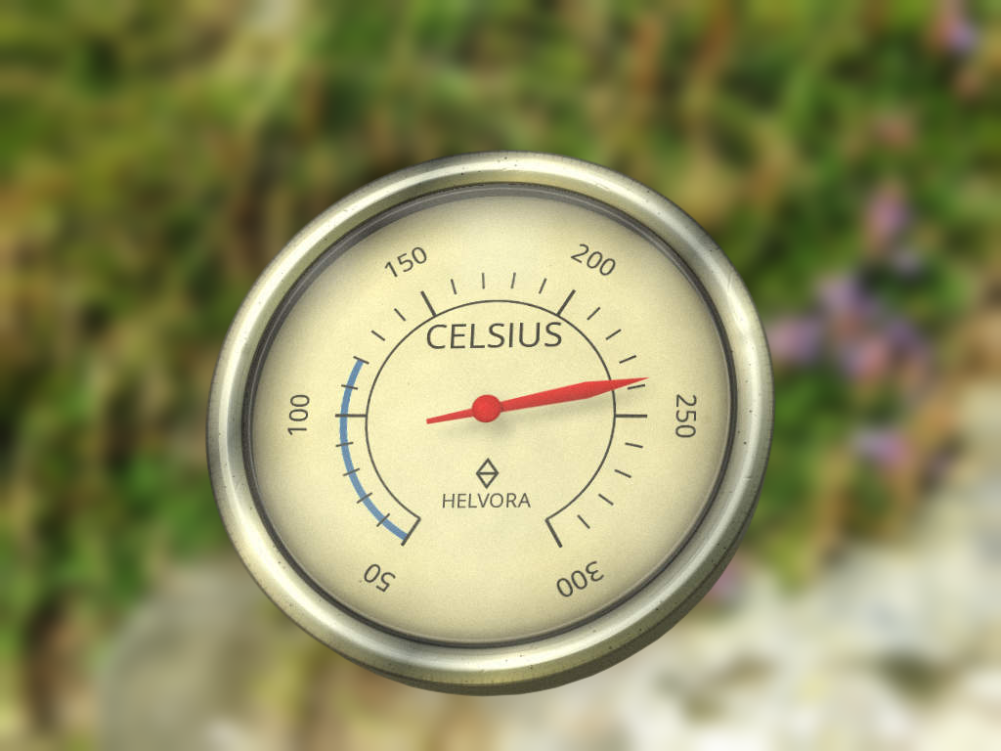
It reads 240 °C
